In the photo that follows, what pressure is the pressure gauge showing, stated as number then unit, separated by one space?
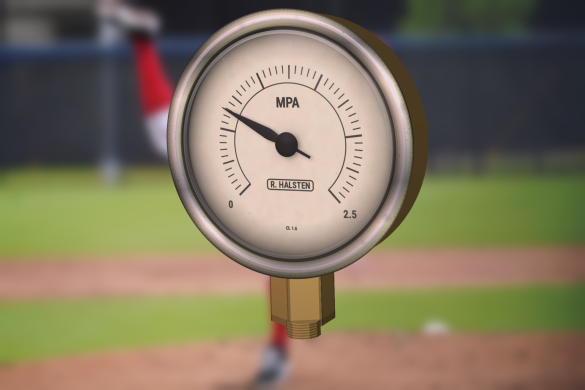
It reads 0.65 MPa
